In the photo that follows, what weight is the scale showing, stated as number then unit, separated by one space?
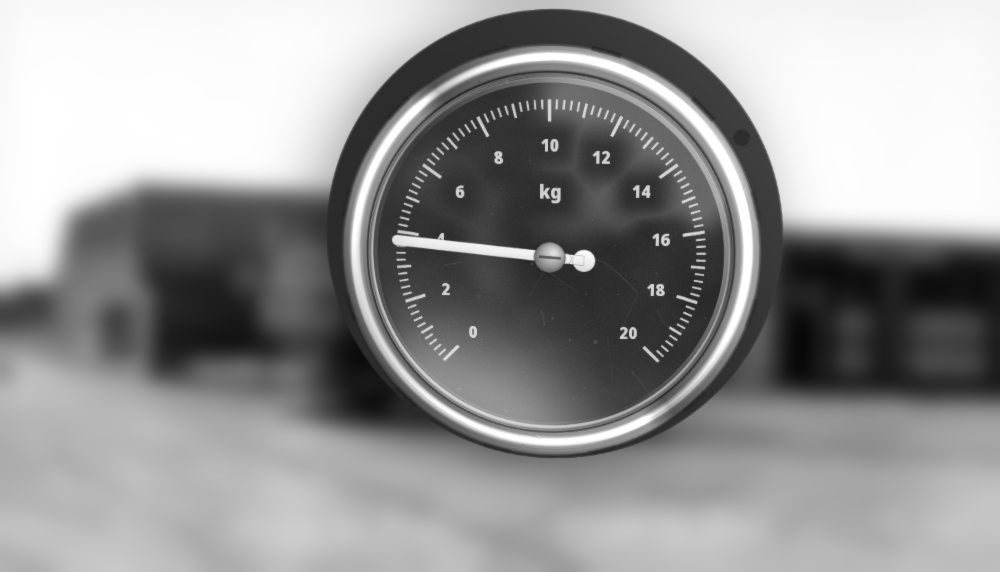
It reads 3.8 kg
